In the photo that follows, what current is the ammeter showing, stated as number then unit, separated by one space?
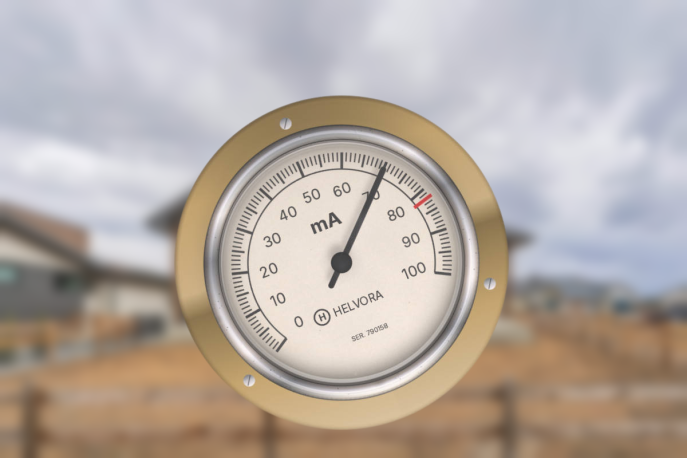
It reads 70 mA
